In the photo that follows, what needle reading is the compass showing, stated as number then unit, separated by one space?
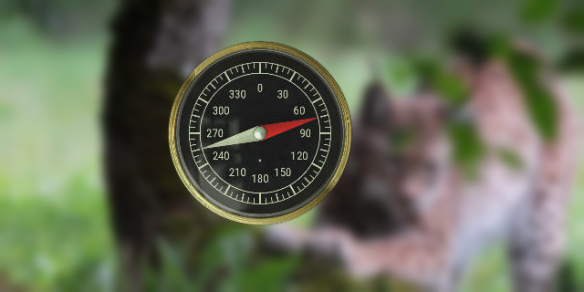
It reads 75 °
